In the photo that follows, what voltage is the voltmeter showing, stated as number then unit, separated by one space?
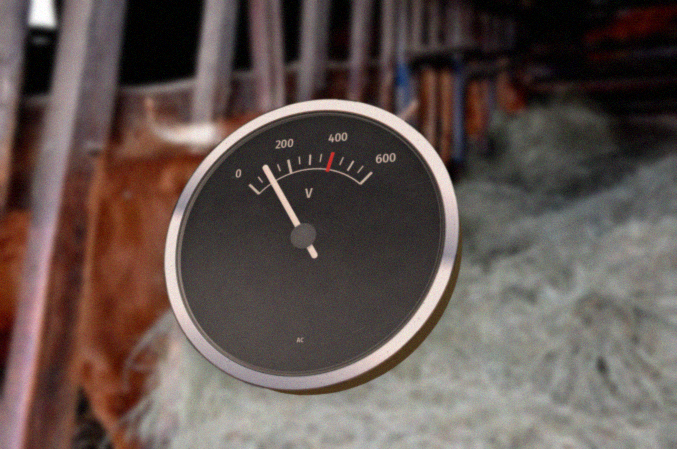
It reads 100 V
